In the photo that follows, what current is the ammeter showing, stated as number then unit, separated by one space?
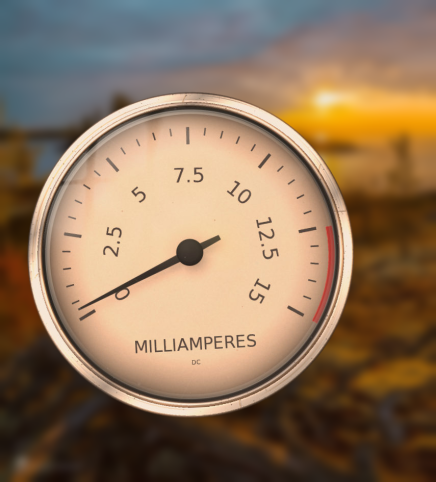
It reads 0.25 mA
